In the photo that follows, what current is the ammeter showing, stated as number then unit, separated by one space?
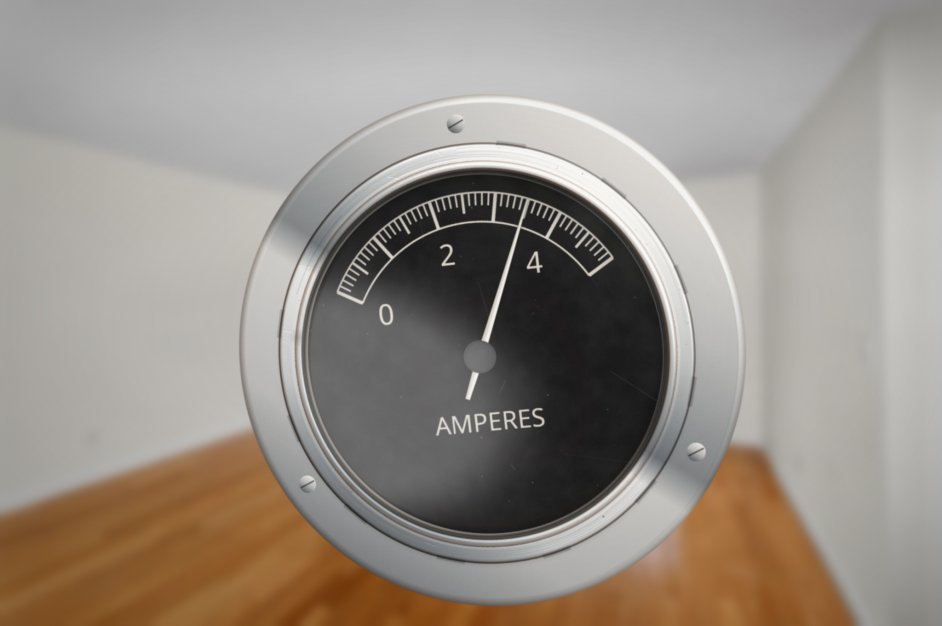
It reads 3.5 A
